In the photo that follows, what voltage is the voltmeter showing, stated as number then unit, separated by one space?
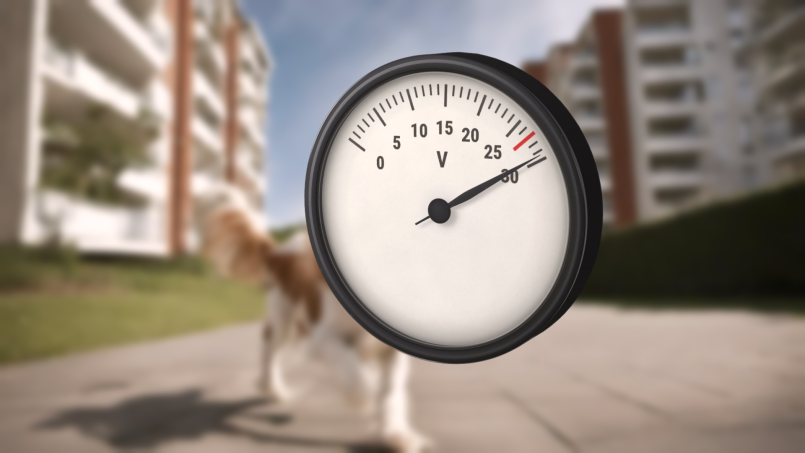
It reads 29.5 V
